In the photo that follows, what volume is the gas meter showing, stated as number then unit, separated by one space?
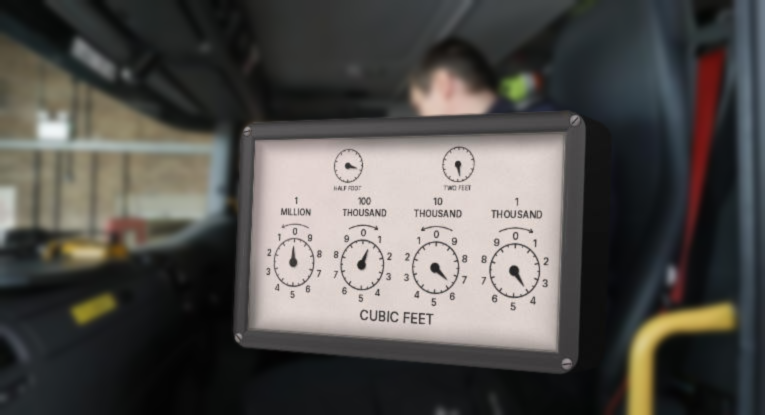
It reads 6400 ft³
